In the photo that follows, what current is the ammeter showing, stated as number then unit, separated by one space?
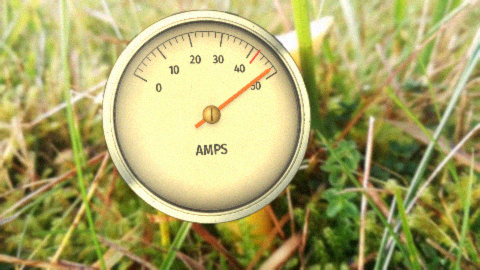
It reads 48 A
